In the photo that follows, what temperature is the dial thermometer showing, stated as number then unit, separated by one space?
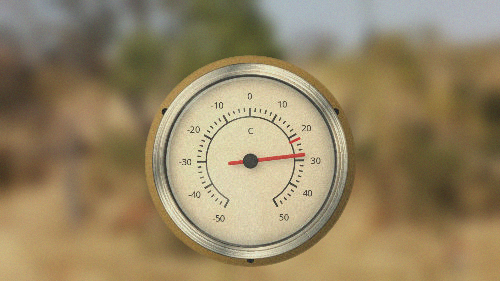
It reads 28 °C
